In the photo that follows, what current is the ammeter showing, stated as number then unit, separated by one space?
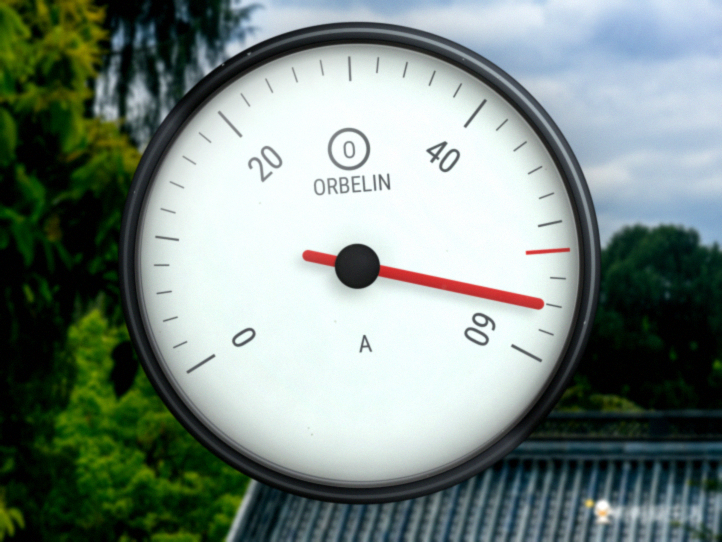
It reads 56 A
